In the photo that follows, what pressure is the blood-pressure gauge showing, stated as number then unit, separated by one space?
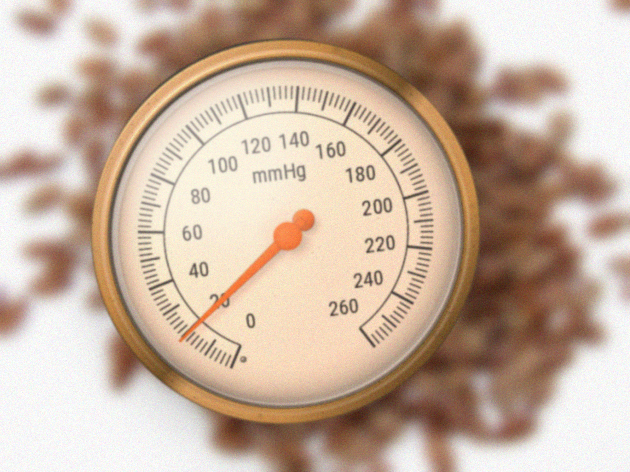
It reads 20 mmHg
